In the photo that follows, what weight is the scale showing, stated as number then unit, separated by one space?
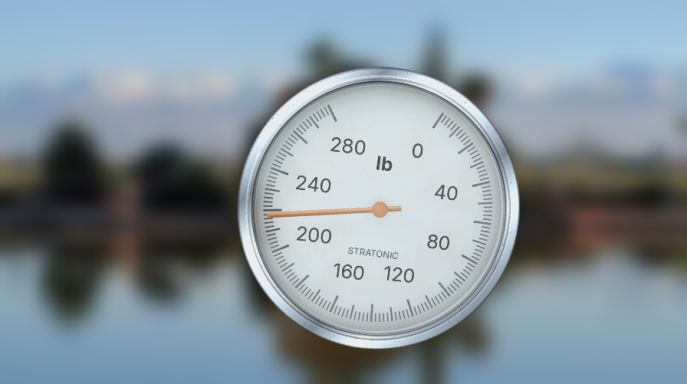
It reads 218 lb
